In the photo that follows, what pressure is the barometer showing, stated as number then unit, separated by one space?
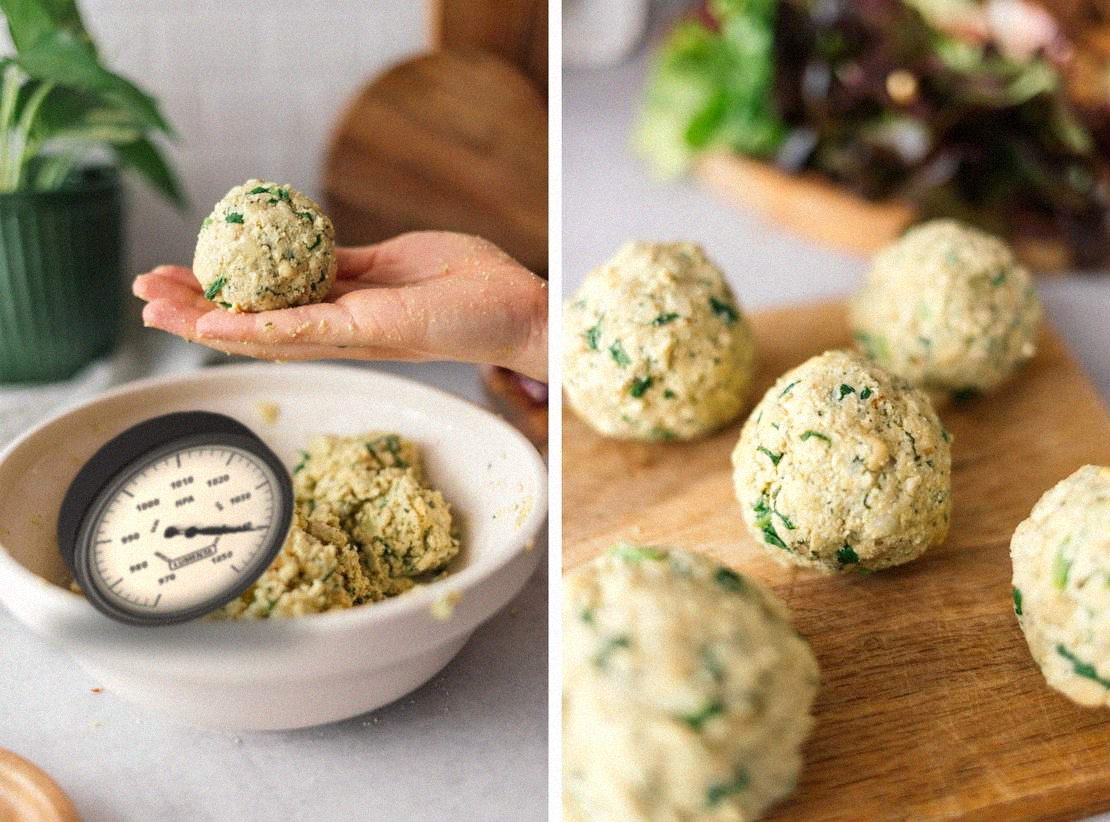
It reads 1040 hPa
